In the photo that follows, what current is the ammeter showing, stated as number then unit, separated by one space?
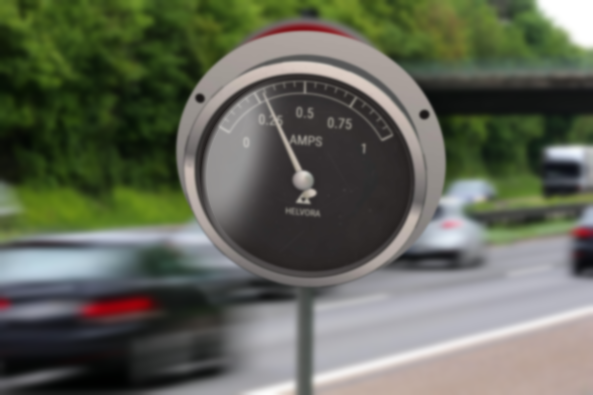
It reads 0.3 A
